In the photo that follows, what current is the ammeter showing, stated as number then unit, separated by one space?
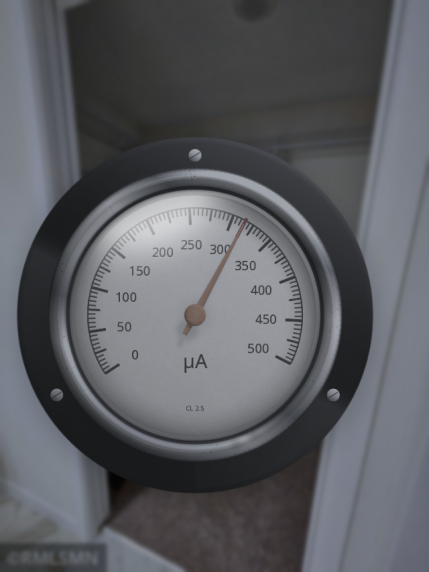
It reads 315 µA
